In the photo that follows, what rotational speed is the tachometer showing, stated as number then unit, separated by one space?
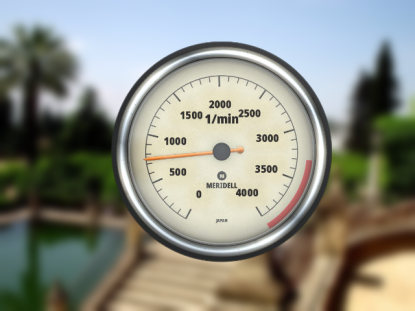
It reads 750 rpm
